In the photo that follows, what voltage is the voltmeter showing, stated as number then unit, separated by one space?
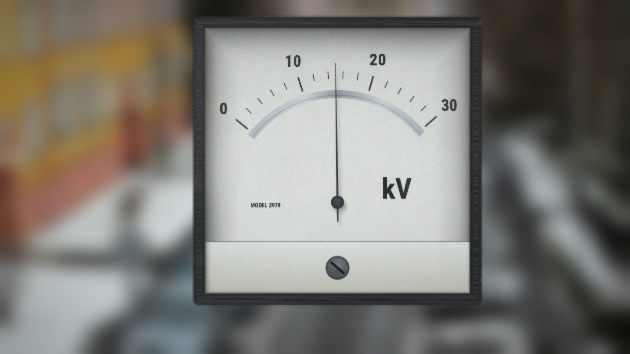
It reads 15 kV
